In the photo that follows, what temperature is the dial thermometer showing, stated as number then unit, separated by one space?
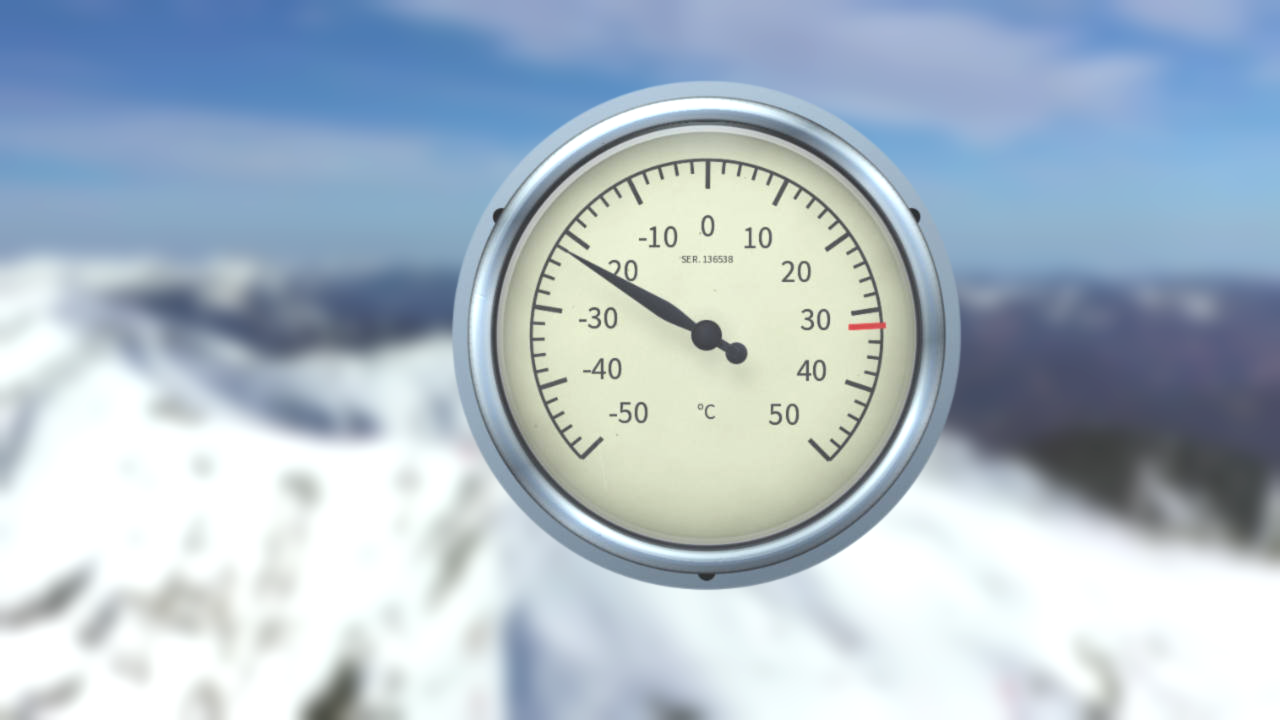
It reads -22 °C
